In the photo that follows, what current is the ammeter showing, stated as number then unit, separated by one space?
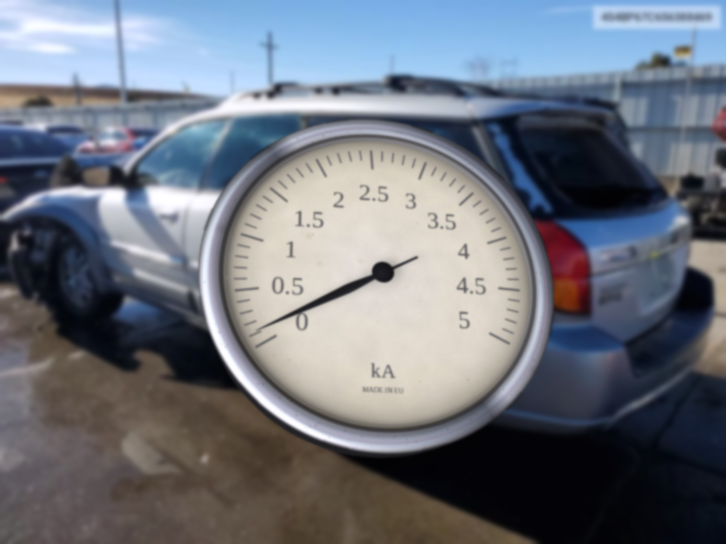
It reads 0.1 kA
